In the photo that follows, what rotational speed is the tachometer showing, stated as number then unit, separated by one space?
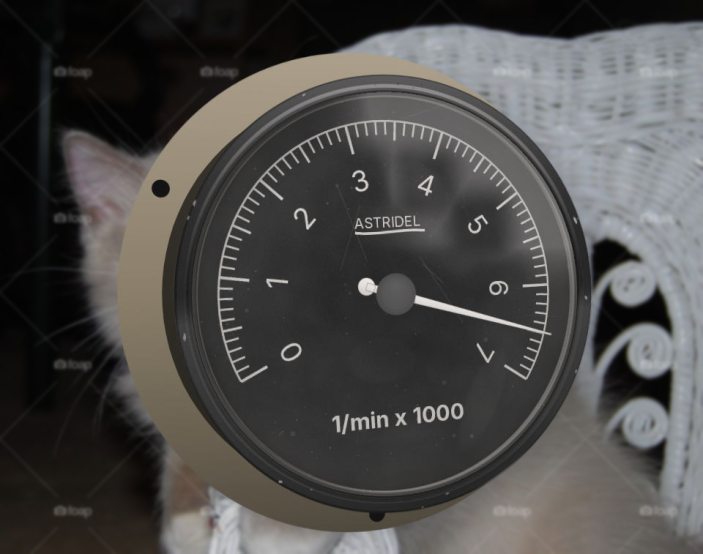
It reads 6500 rpm
